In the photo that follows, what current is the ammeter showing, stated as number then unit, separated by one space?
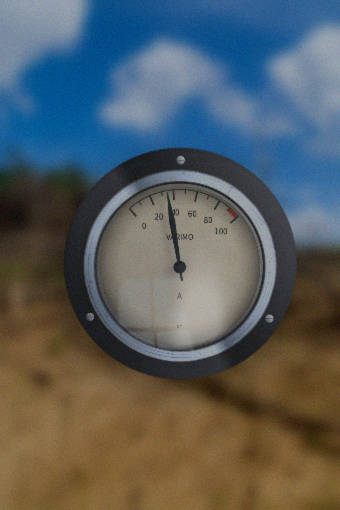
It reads 35 A
